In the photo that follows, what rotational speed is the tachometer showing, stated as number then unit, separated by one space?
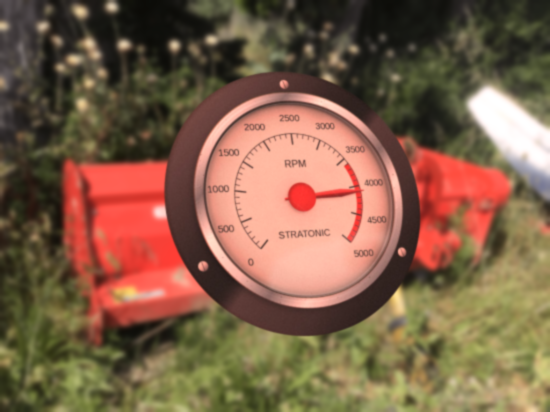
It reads 4100 rpm
